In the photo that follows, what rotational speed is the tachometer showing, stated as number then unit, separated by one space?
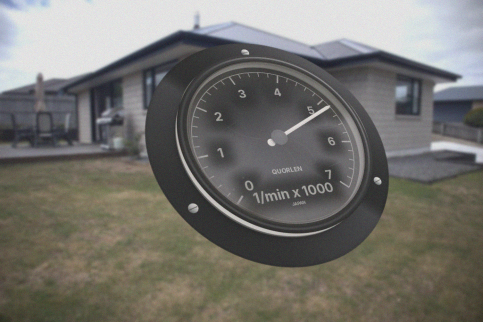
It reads 5200 rpm
